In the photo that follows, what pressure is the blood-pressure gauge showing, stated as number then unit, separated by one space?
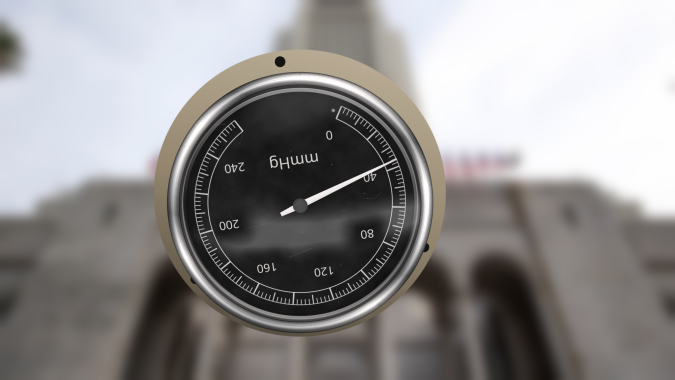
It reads 36 mmHg
